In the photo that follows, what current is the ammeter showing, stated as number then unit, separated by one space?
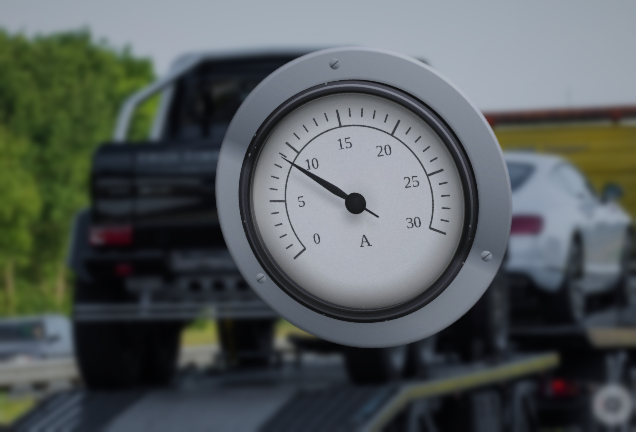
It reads 9 A
